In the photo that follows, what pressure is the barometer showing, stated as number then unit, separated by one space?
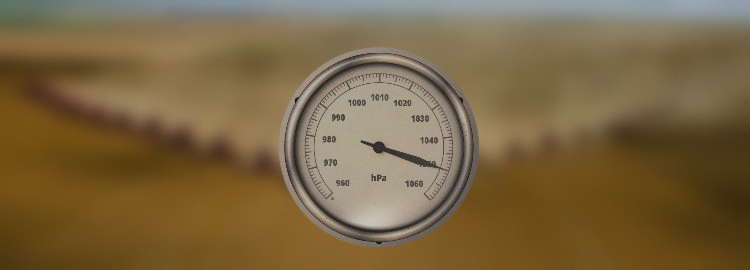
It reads 1050 hPa
